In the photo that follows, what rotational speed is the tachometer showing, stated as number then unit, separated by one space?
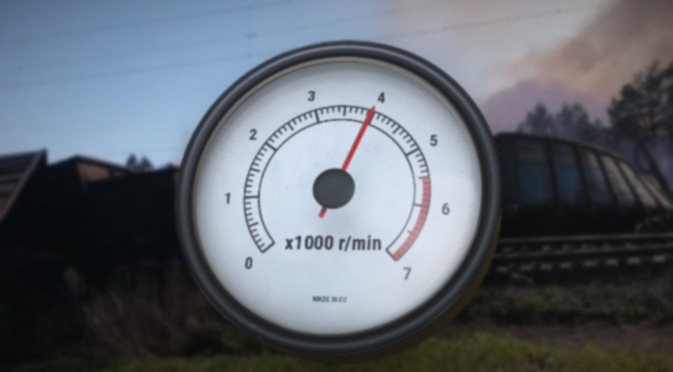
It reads 4000 rpm
